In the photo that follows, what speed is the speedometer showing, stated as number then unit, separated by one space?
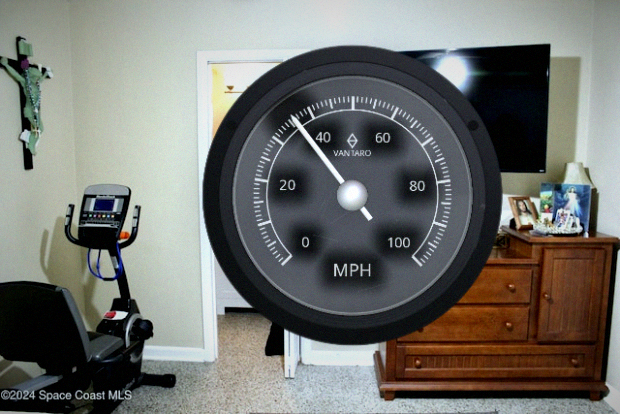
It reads 36 mph
